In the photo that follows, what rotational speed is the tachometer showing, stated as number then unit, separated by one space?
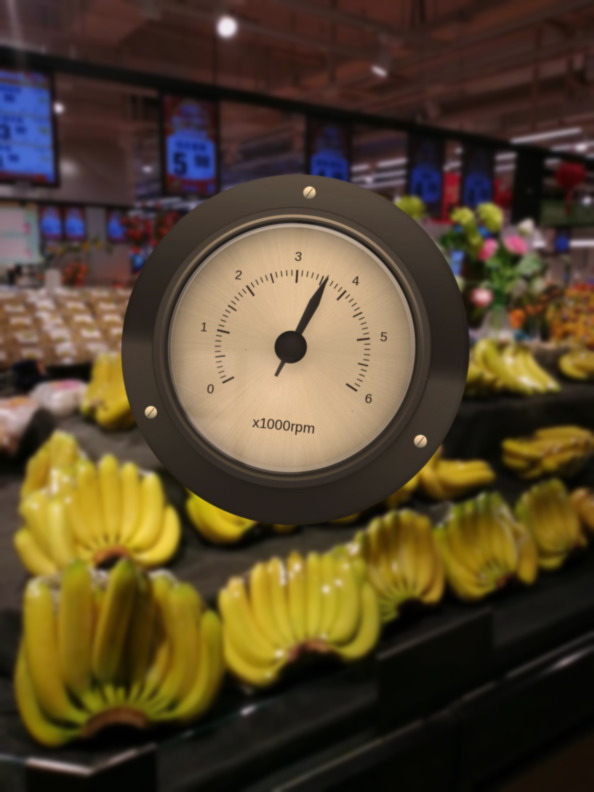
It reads 3600 rpm
